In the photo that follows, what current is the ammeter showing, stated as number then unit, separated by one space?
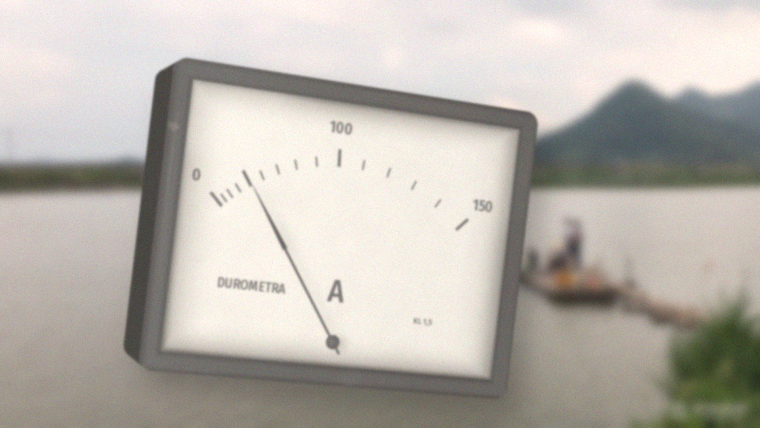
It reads 50 A
